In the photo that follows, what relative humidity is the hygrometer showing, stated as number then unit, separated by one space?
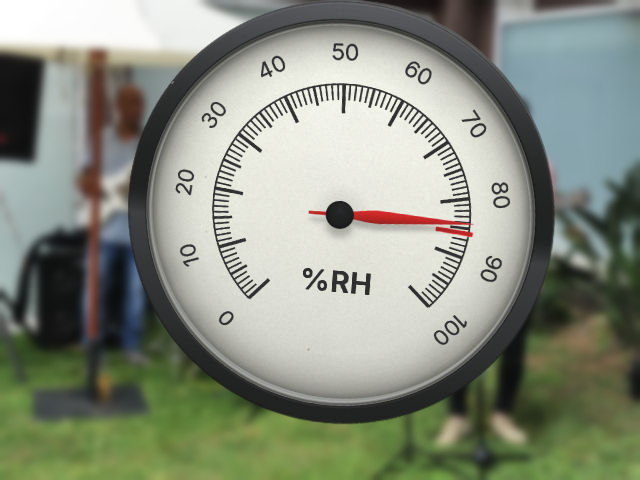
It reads 84 %
